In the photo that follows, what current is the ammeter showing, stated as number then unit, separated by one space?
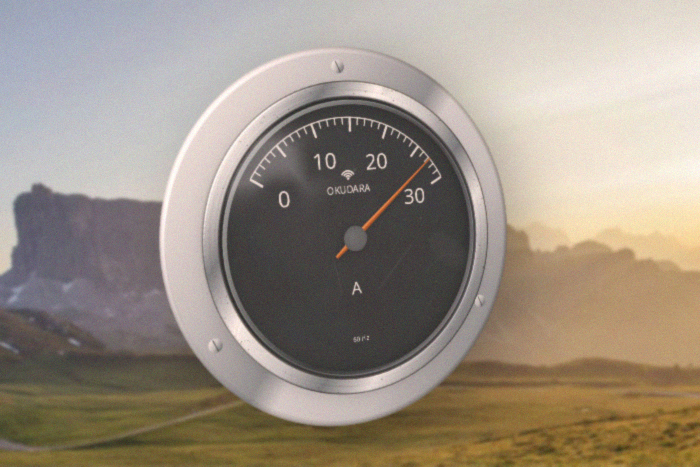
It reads 27 A
